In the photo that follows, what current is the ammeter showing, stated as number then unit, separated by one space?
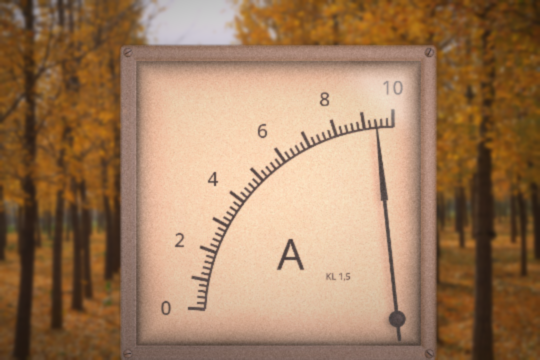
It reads 9.4 A
